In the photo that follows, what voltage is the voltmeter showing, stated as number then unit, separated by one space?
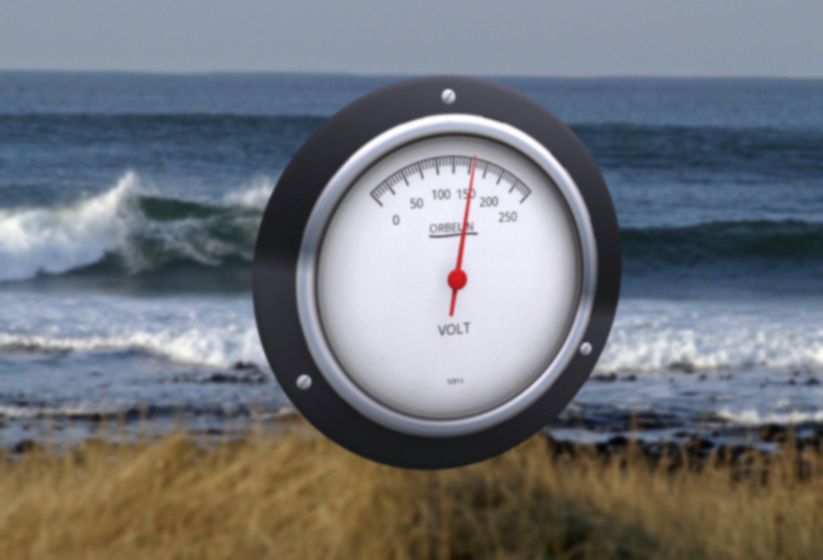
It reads 150 V
